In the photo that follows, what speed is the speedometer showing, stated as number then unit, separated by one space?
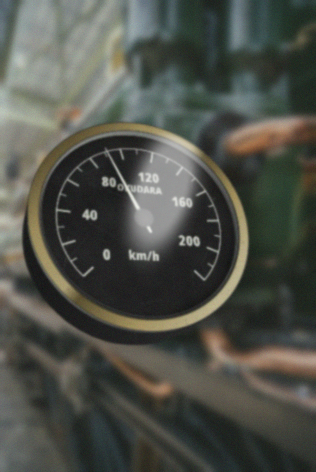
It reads 90 km/h
